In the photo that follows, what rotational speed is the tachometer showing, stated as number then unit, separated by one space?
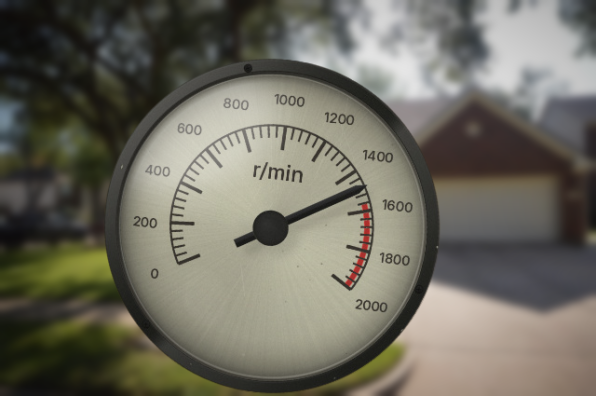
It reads 1480 rpm
